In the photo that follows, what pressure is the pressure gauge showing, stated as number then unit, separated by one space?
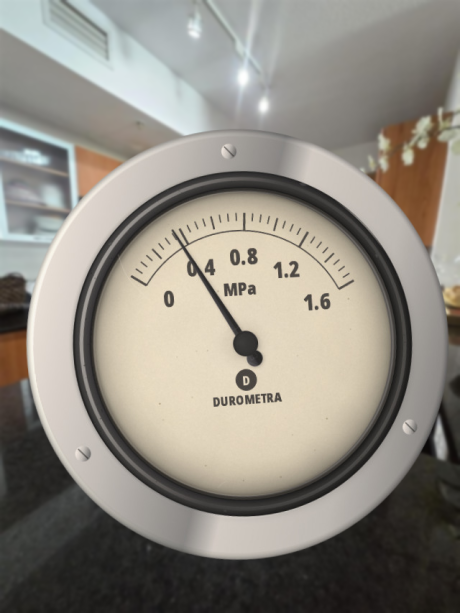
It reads 0.35 MPa
